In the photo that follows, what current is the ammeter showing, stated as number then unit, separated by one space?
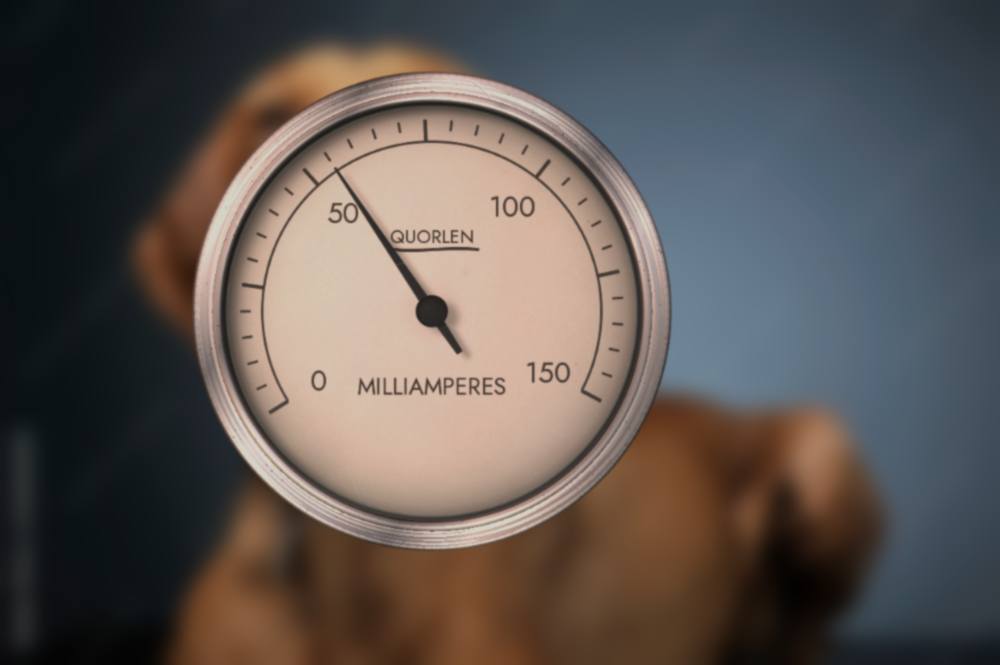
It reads 55 mA
